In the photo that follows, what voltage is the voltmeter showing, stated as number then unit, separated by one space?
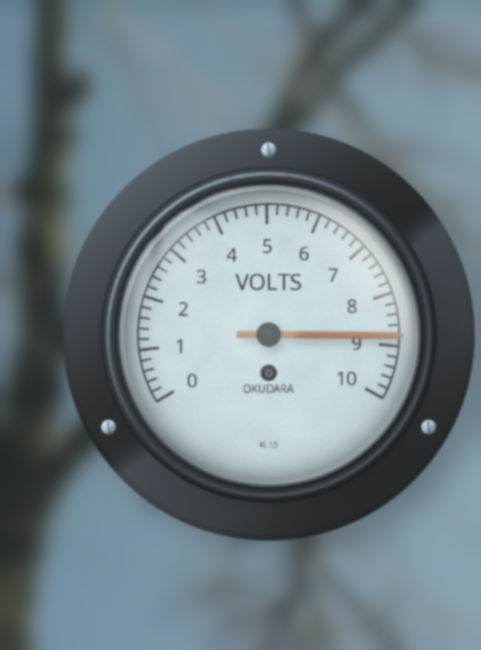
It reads 8.8 V
